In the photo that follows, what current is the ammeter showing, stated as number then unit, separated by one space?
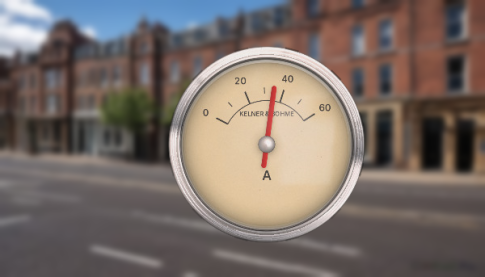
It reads 35 A
